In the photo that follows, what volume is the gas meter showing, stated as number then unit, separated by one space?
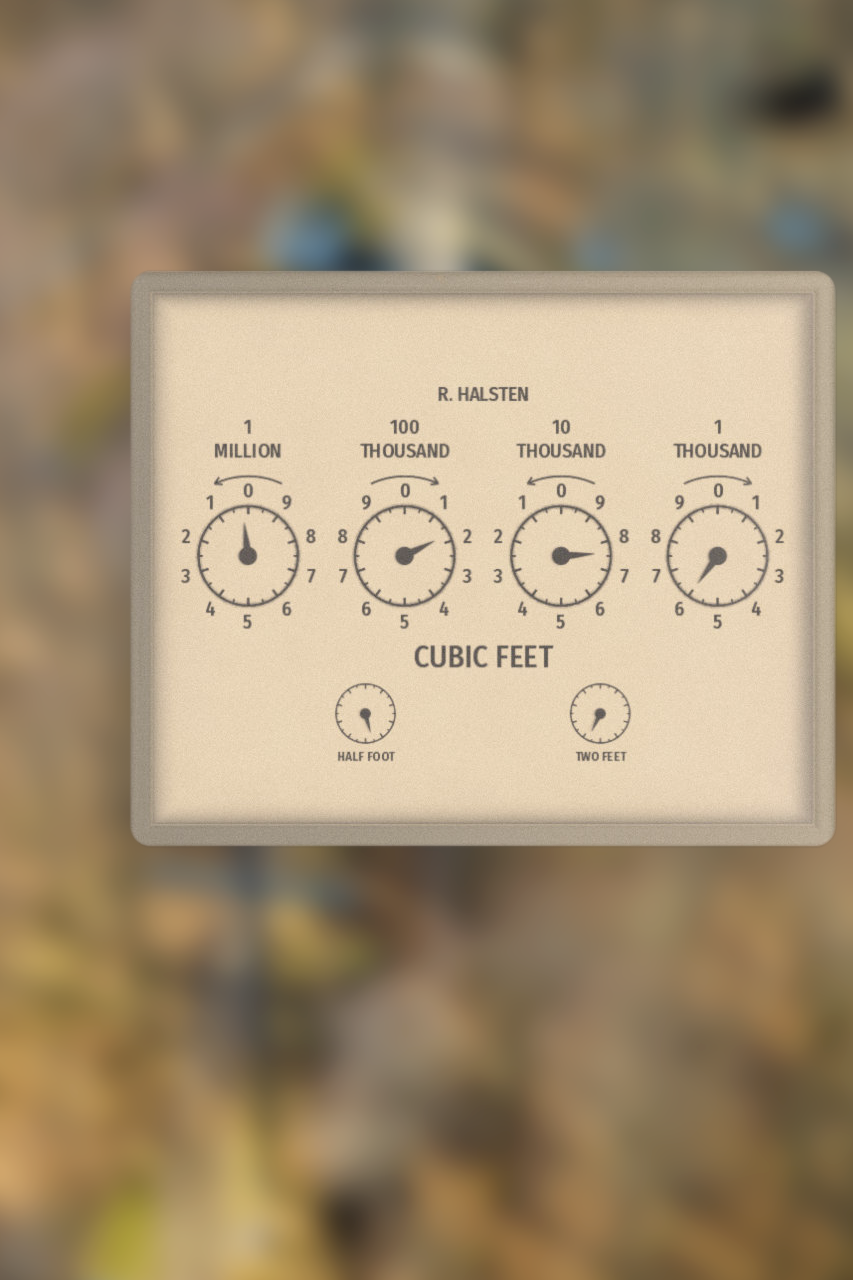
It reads 17600 ft³
